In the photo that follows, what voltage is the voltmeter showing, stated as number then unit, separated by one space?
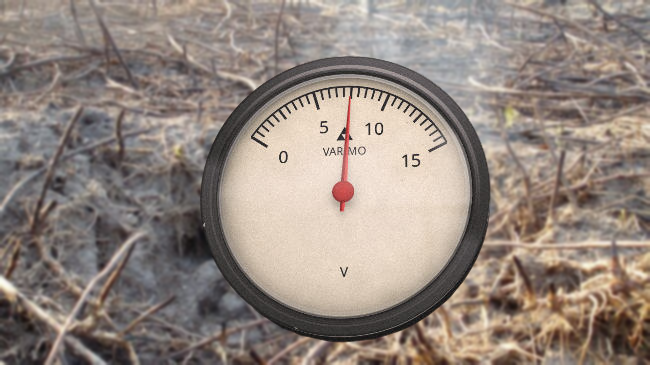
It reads 7.5 V
